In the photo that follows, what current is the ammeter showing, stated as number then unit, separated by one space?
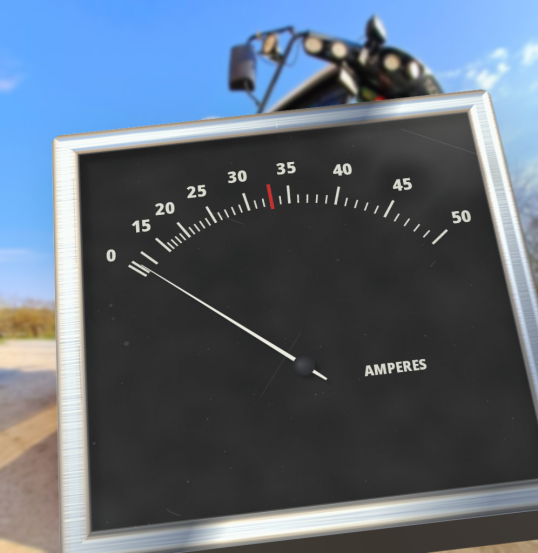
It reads 5 A
